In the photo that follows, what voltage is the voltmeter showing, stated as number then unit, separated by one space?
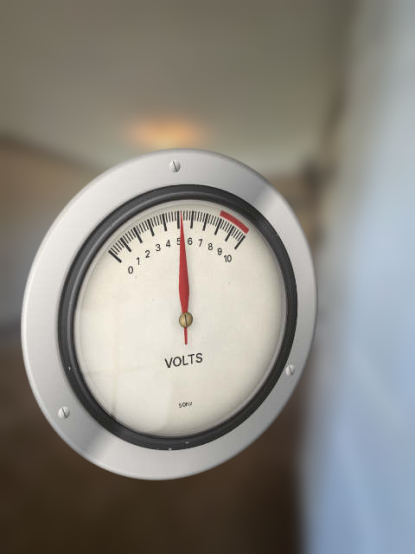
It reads 5 V
